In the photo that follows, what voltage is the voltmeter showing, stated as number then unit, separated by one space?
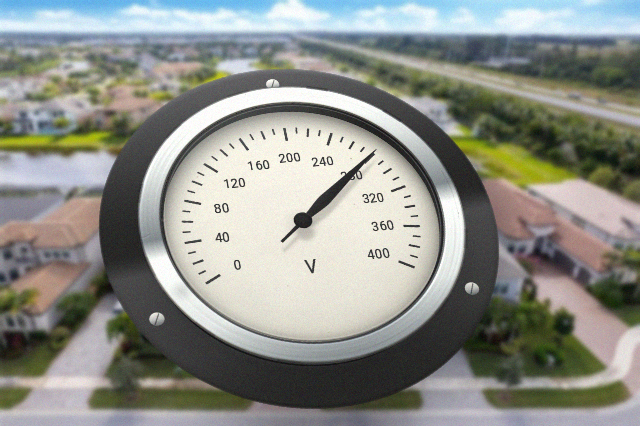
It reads 280 V
